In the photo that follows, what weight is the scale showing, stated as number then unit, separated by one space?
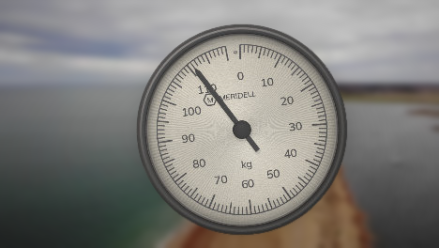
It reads 111 kg
